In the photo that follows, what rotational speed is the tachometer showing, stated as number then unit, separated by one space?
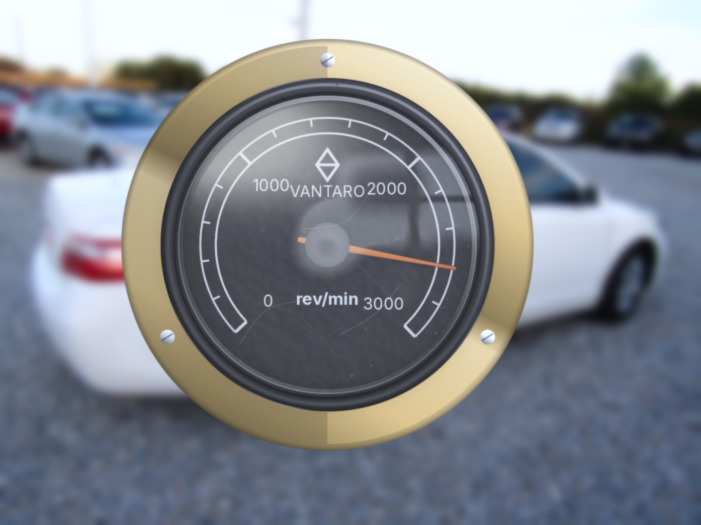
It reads 2600 rpm
